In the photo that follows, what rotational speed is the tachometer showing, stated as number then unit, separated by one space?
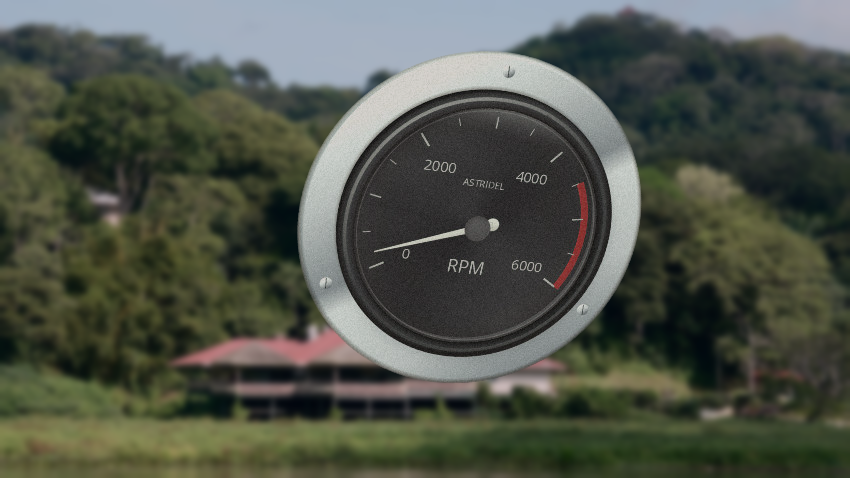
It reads 250 rpm
